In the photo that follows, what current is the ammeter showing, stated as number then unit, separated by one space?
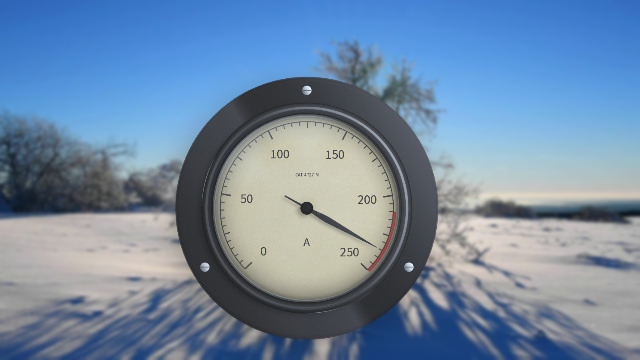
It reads 235 A
